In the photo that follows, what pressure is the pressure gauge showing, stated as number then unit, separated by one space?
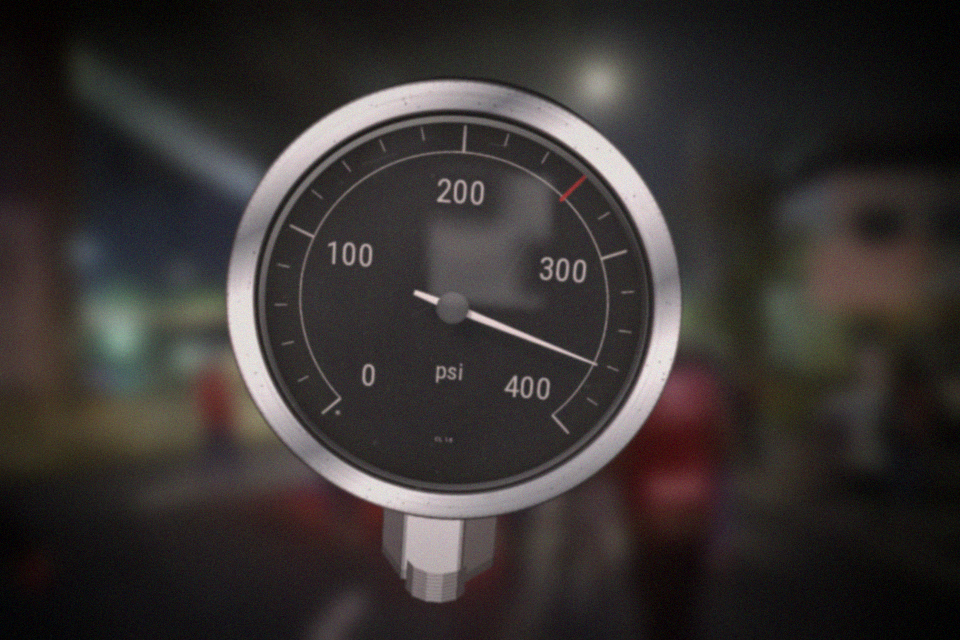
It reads 360 psi
